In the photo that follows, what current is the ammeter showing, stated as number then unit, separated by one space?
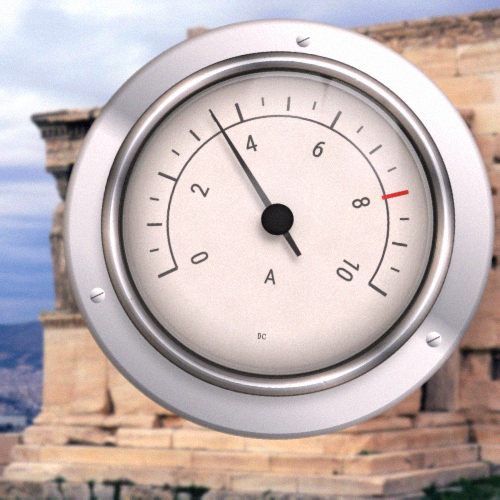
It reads 3.5 A
